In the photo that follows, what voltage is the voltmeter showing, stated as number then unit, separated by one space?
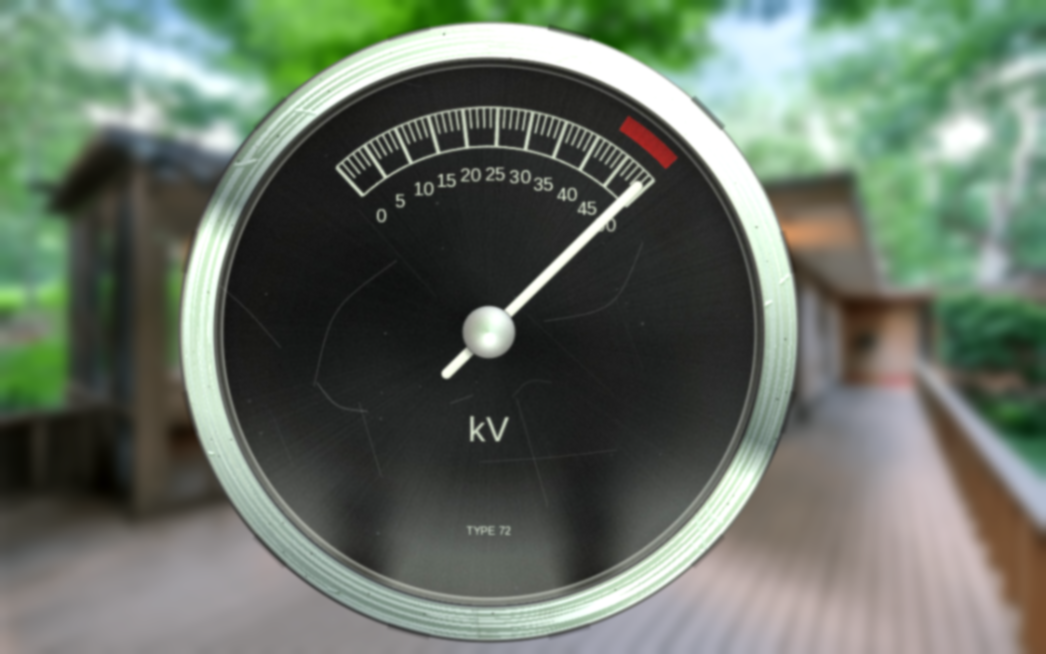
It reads 49 kV
